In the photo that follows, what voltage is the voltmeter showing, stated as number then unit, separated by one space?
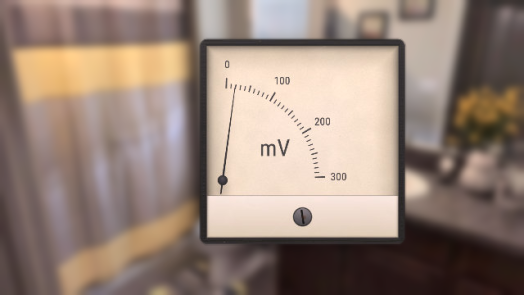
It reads 20 mV
